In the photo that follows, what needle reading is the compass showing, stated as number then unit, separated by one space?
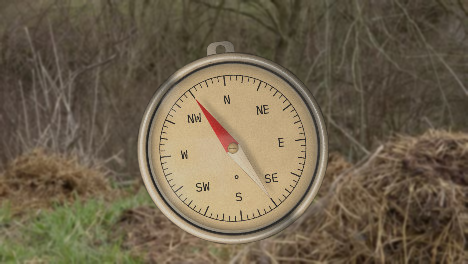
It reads 330 °
